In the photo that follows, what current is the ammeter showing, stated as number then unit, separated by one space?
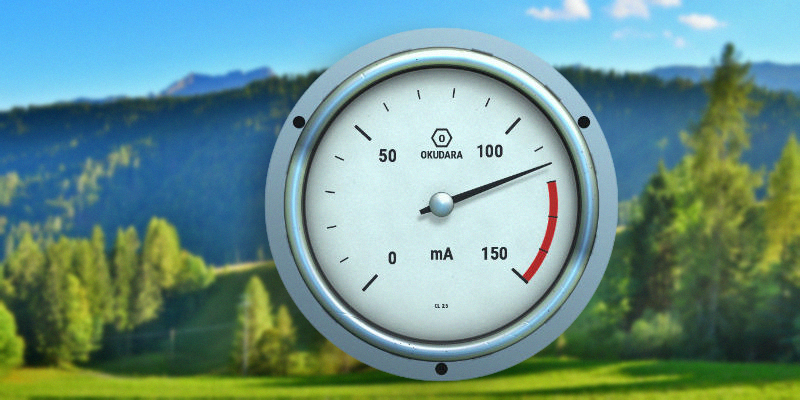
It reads 115 mA
